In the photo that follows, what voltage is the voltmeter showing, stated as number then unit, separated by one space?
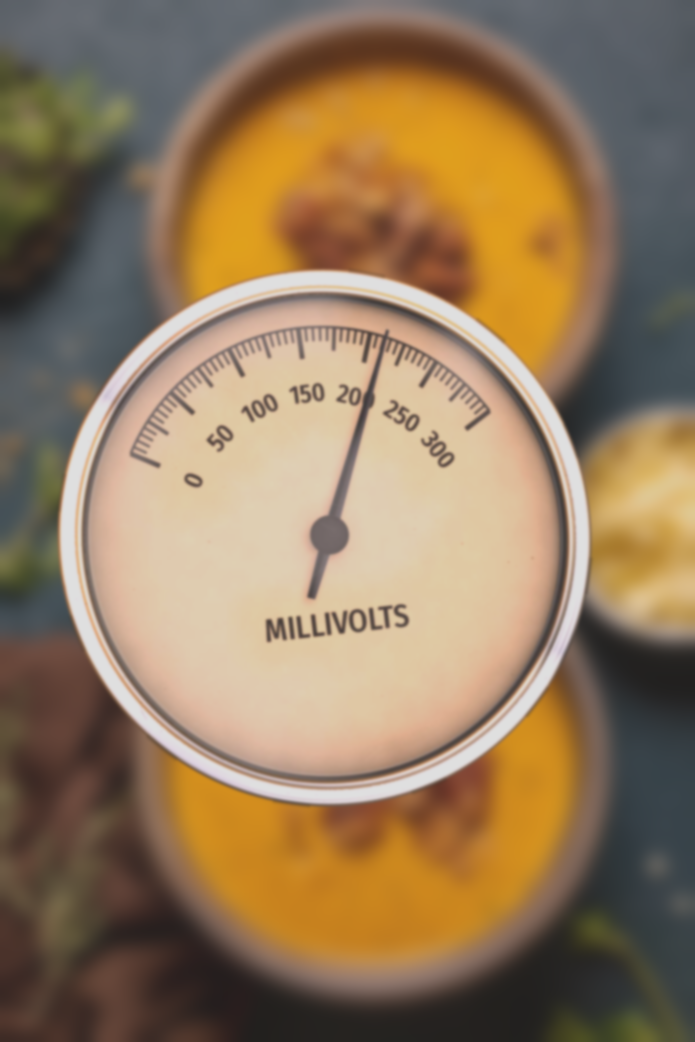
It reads 210 mV
